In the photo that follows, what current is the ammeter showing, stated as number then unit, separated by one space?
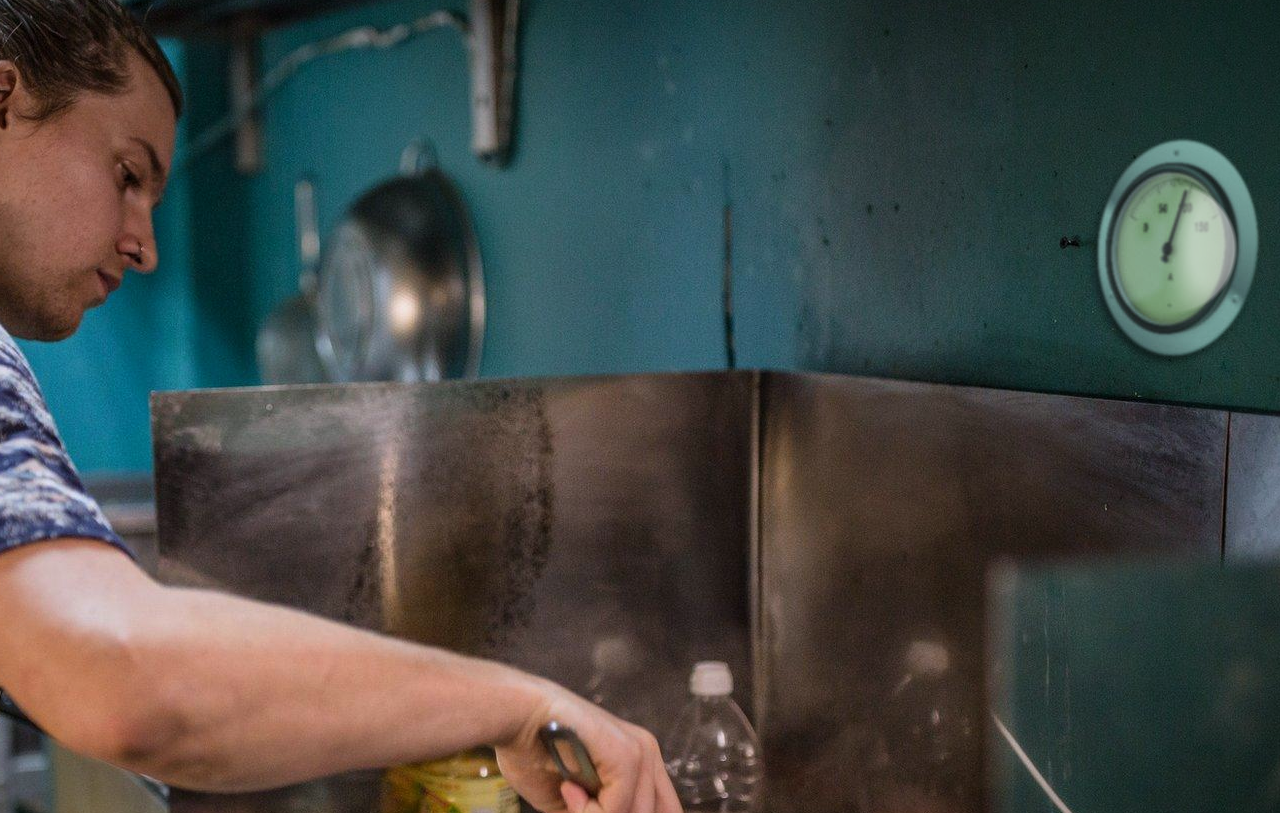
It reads 100 A
